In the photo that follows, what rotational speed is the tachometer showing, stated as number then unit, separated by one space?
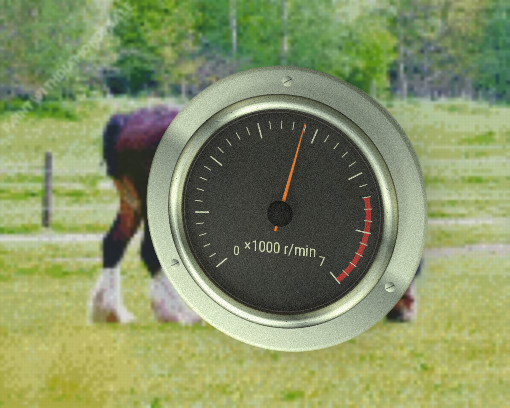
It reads 3800 rpm
